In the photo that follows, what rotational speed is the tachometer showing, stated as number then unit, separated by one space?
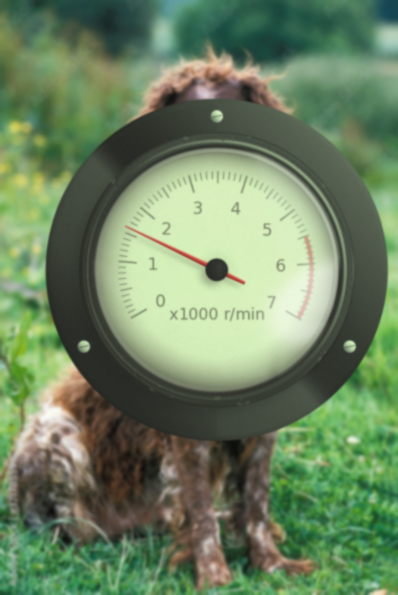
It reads 1600 rpm
